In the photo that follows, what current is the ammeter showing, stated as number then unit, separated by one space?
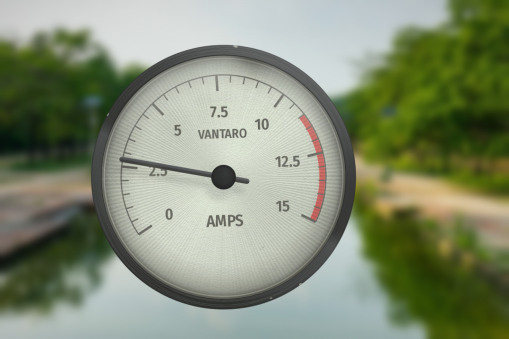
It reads 2.75 A
